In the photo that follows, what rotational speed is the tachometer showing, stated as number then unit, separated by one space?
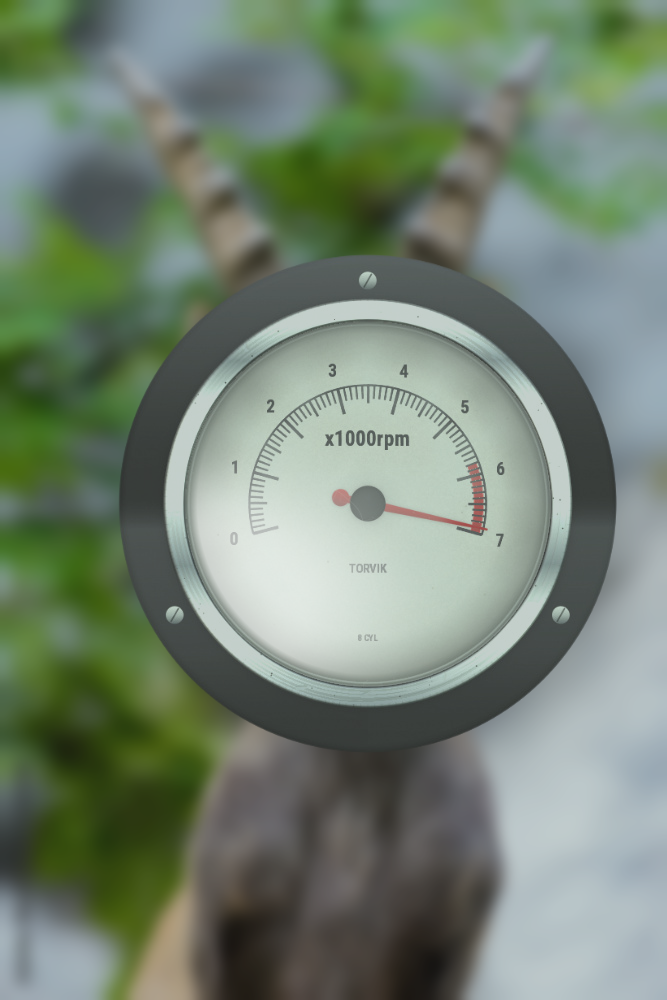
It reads 6900 rpm
